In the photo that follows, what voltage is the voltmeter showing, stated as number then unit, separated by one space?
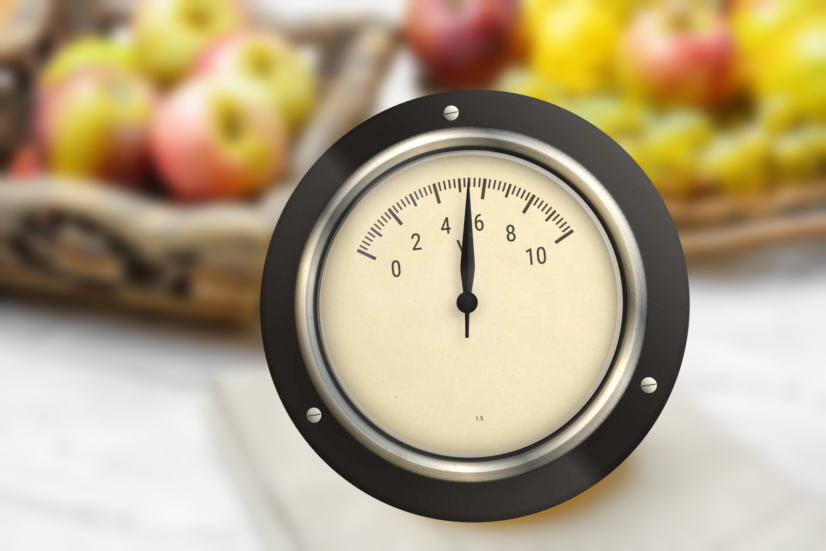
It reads 5.4 V
